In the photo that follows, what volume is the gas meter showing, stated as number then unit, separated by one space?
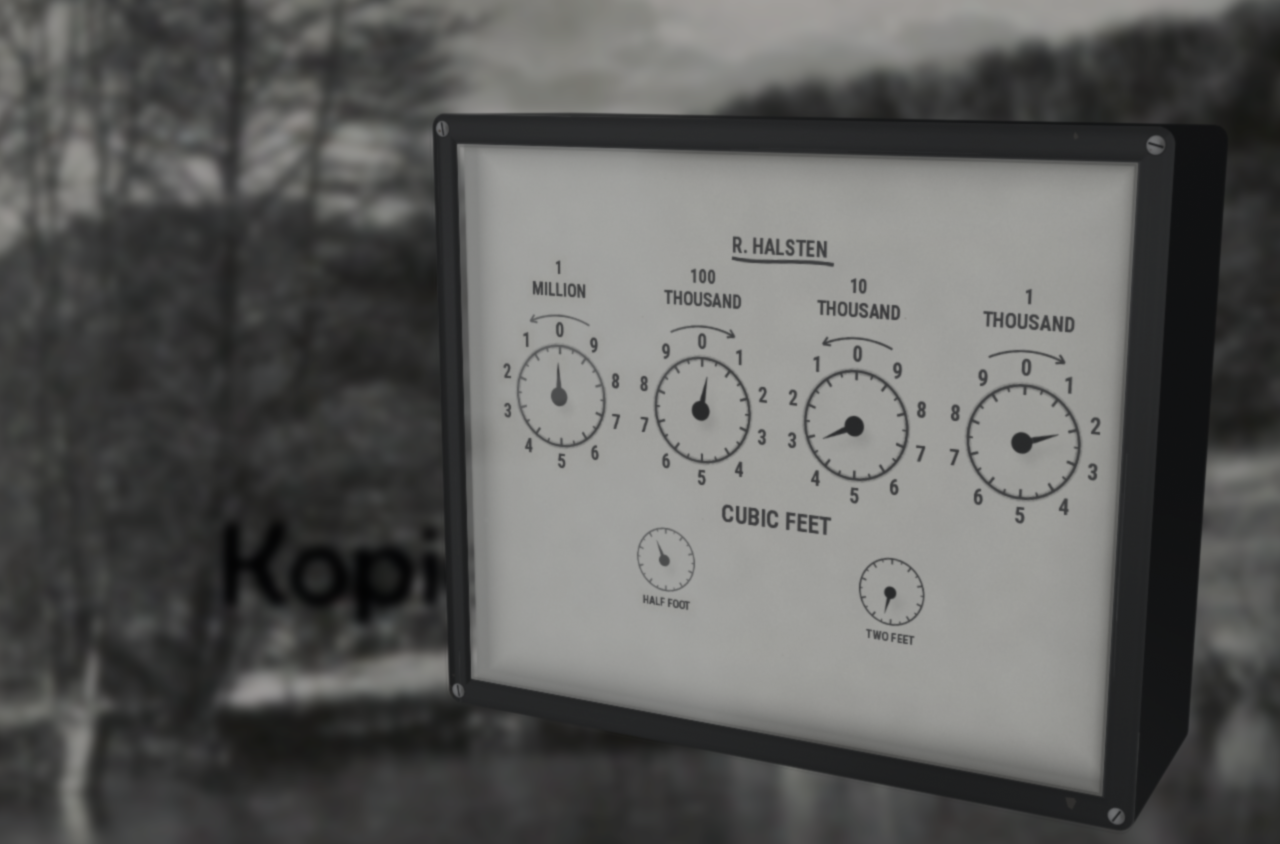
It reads 3200 ft³
